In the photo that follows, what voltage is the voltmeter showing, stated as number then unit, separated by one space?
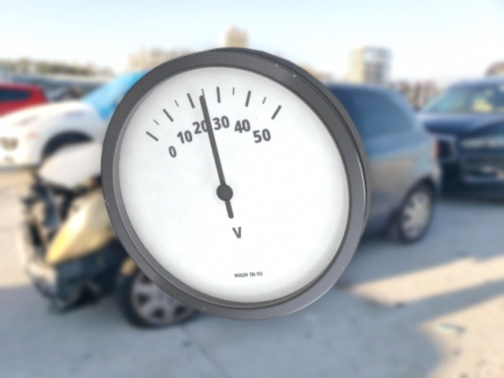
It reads 25 V
